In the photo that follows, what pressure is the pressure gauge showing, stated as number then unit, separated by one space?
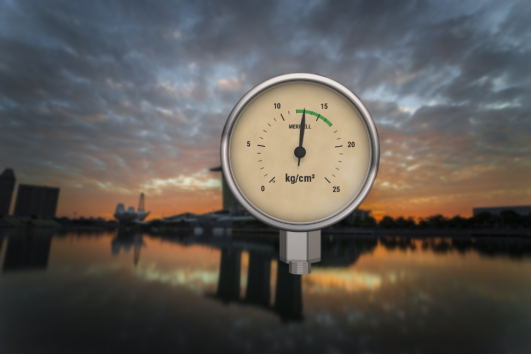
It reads 13 kg/cm²
